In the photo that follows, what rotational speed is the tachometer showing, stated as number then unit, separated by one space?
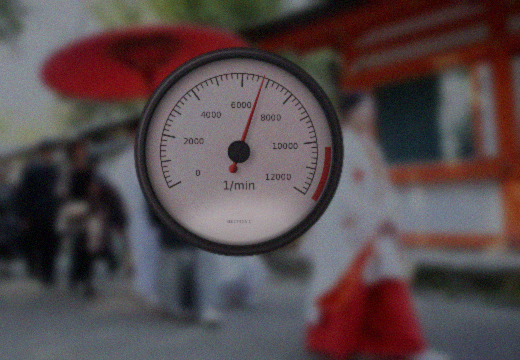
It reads 6800 rpm
